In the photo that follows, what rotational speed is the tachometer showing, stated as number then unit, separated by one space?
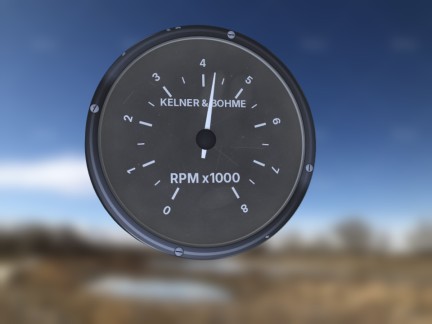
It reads 4250 rpm
